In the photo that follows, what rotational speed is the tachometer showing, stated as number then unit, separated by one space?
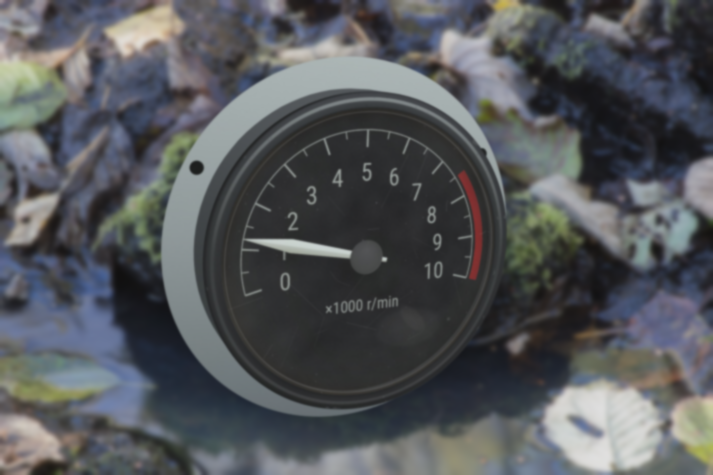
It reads 1250 rpm
